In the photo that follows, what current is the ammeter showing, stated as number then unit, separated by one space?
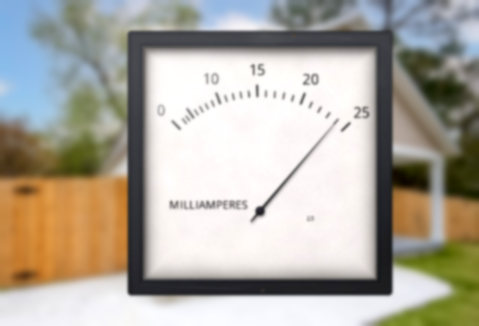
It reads 24 mA
